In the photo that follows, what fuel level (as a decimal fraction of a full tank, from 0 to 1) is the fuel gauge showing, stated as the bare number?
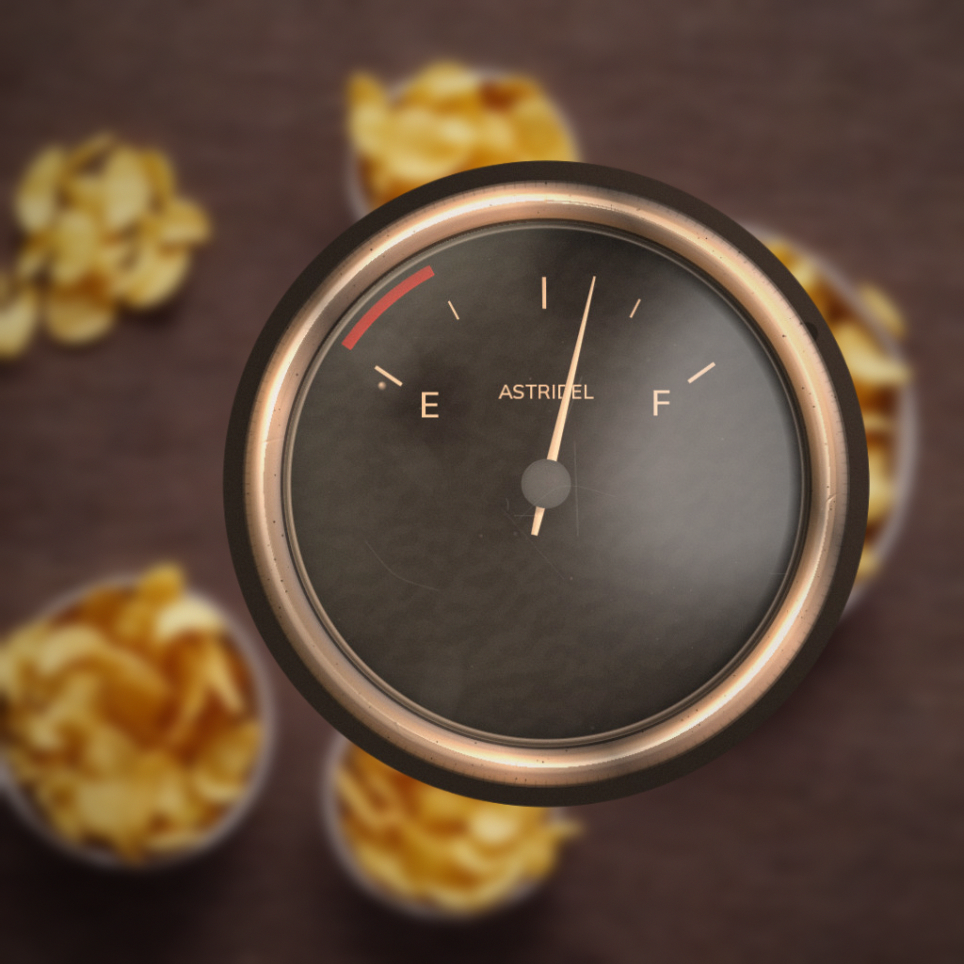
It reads 0.625
